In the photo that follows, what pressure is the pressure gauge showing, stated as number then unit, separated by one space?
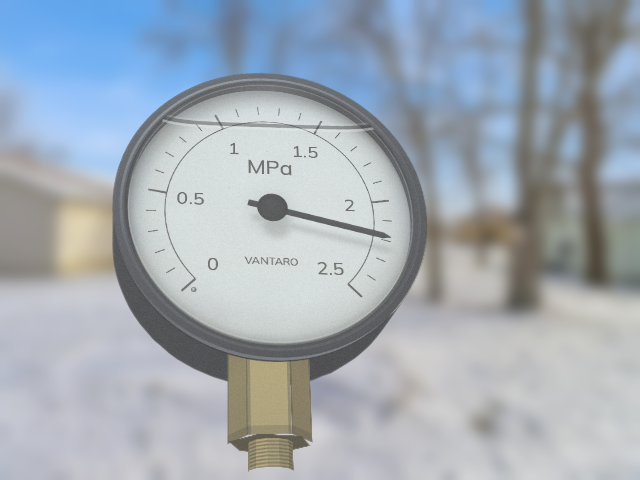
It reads 2.2 MPa
